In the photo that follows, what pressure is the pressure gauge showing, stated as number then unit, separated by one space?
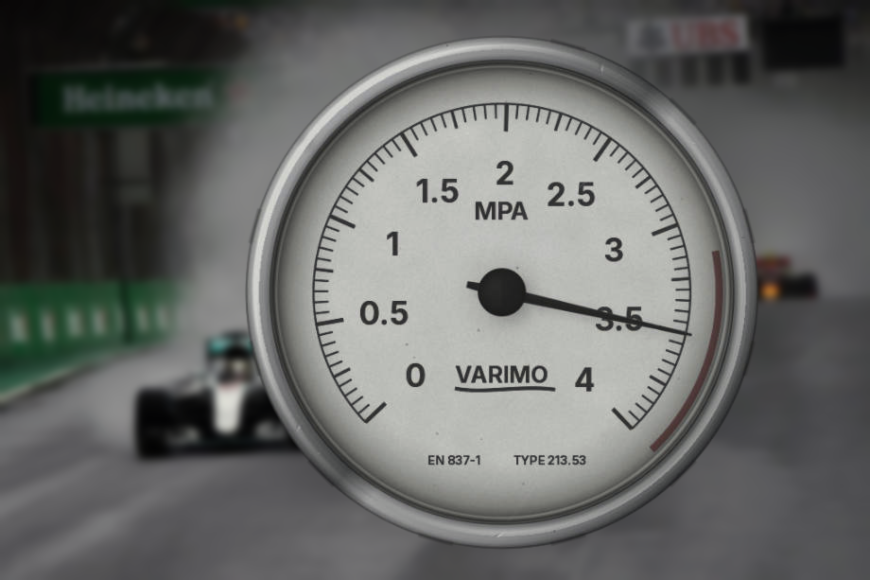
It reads 3.5 MPa
